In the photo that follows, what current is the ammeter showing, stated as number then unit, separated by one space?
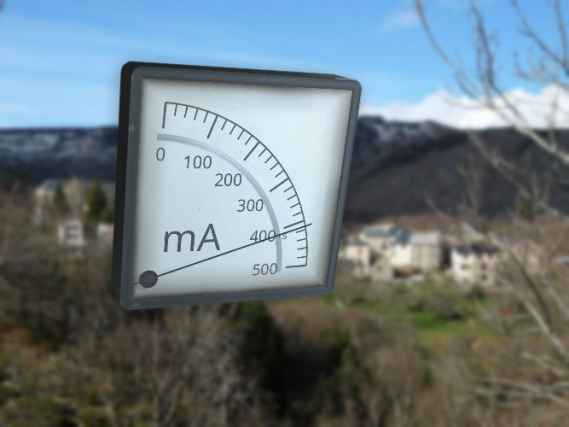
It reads 410 mA
